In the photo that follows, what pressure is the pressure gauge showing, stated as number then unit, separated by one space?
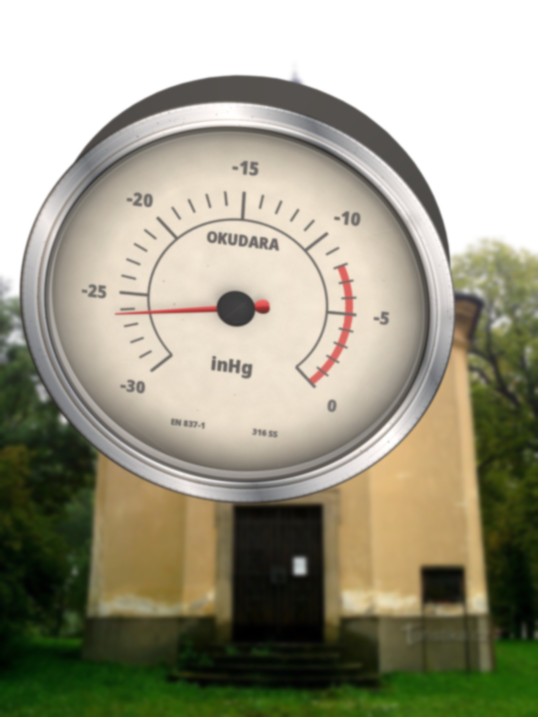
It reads -26 inHg
